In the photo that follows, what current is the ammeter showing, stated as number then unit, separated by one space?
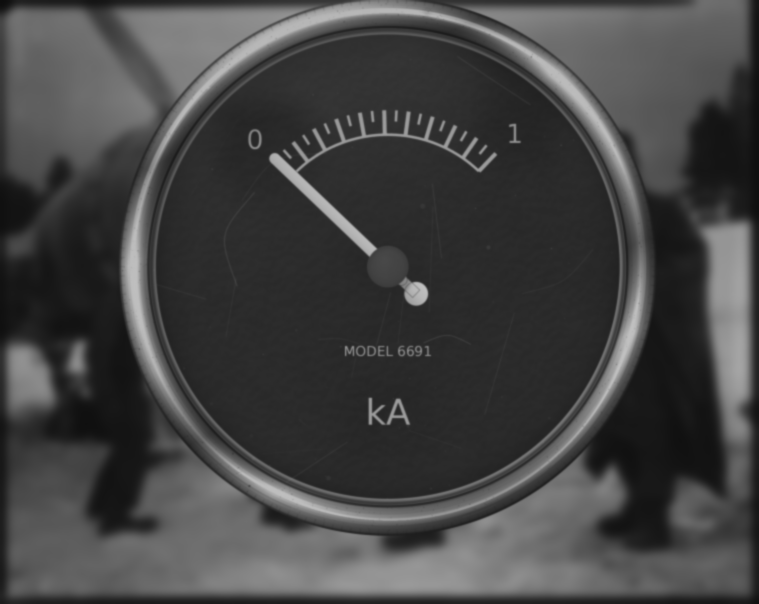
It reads 0 kA
